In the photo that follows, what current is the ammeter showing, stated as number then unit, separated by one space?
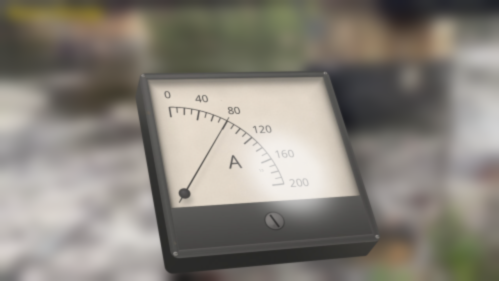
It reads 80 A
